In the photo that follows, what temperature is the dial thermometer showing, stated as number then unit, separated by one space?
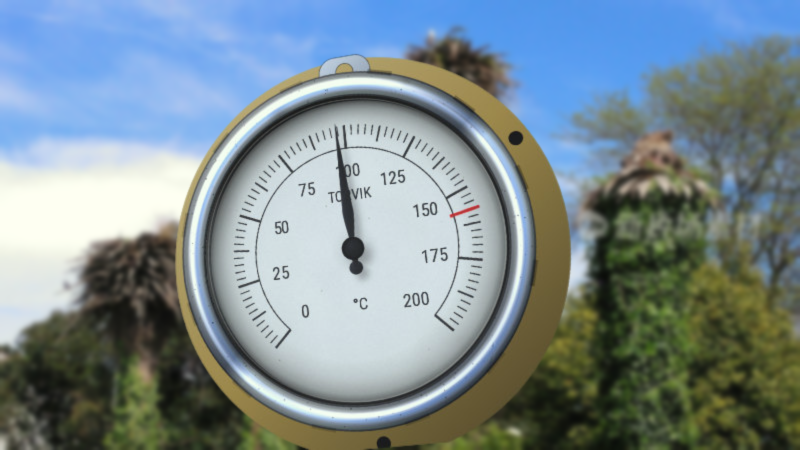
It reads 97.5 °C
